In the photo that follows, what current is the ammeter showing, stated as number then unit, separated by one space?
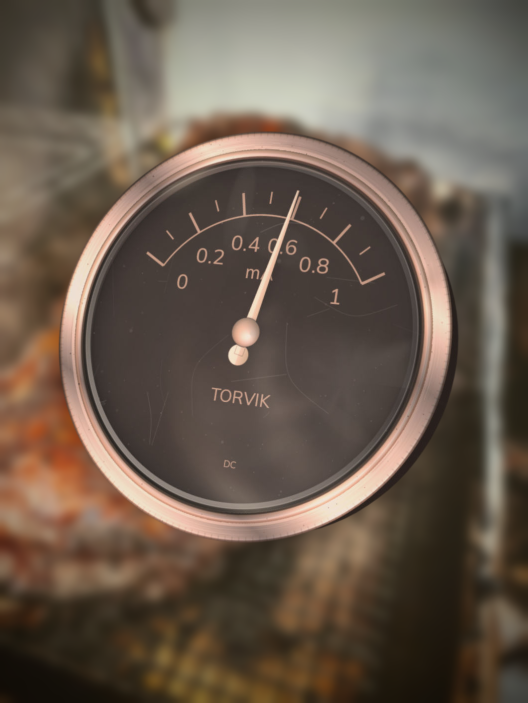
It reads 0.6 mA
